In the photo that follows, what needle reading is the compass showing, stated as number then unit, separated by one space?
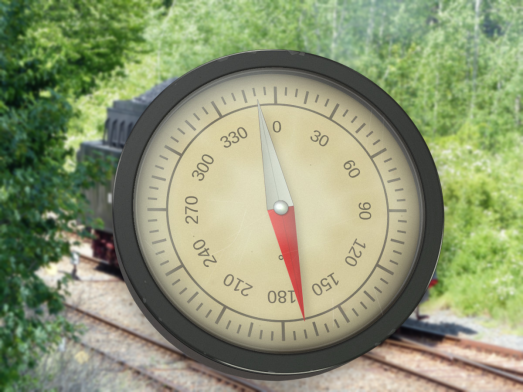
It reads 170 °
